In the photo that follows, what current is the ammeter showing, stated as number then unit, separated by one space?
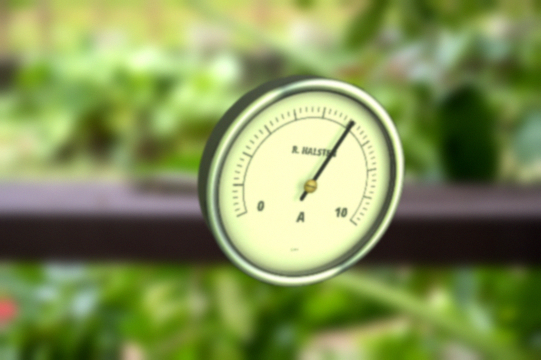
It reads 6 A
